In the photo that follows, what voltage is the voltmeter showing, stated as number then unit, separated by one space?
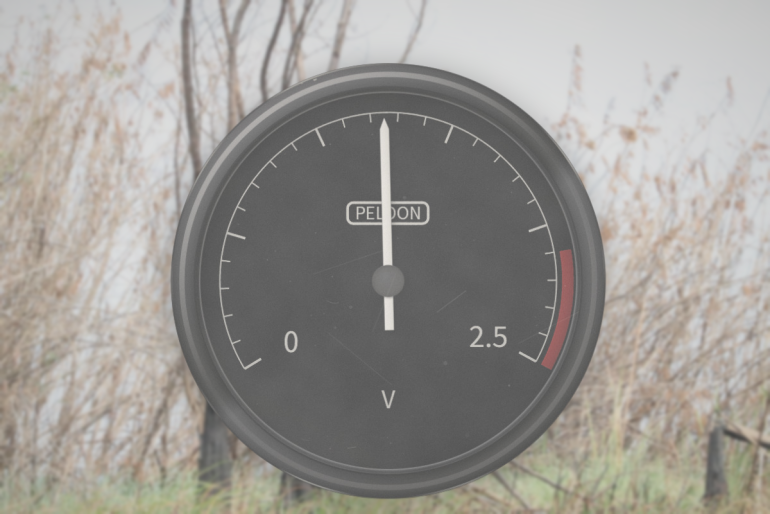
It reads 1.25 V
